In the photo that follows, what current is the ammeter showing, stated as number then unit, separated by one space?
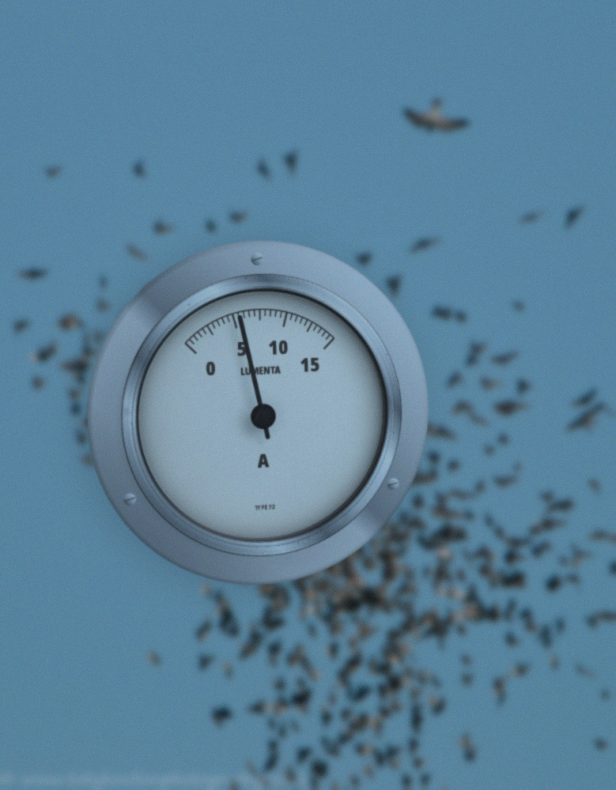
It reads 5.5 A
